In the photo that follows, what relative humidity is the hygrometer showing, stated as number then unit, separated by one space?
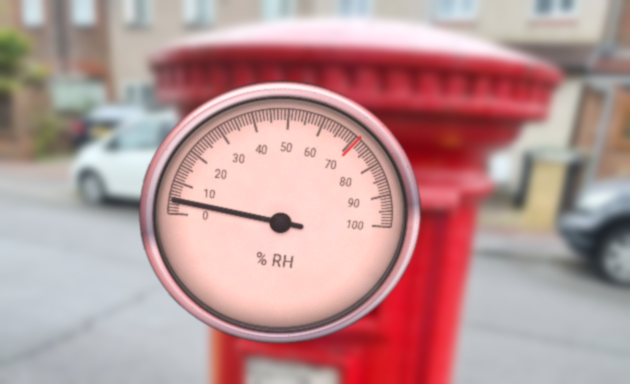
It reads 5 %
